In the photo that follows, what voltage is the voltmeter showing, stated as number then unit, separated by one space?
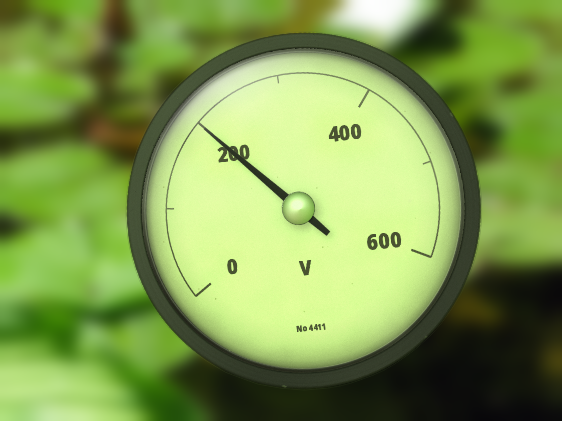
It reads 200 V
